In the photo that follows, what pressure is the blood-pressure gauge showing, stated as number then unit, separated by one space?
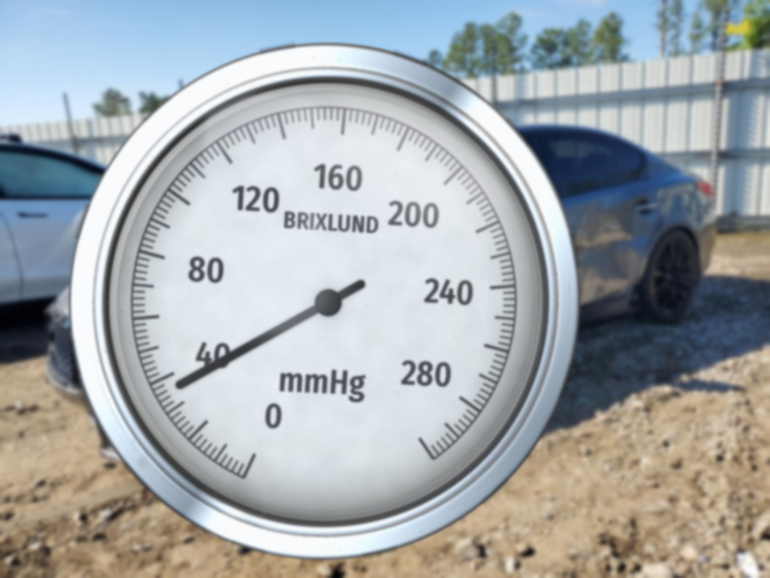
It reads 36 mmHg
